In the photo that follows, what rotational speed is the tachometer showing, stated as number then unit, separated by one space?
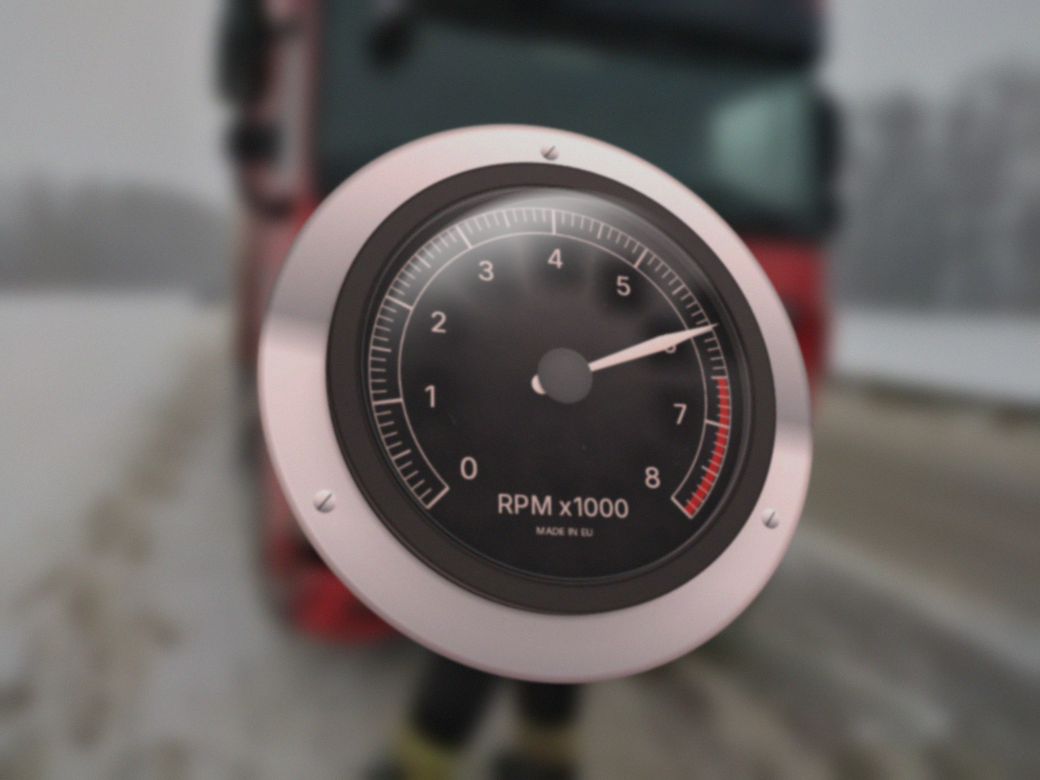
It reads 6000 rpm
